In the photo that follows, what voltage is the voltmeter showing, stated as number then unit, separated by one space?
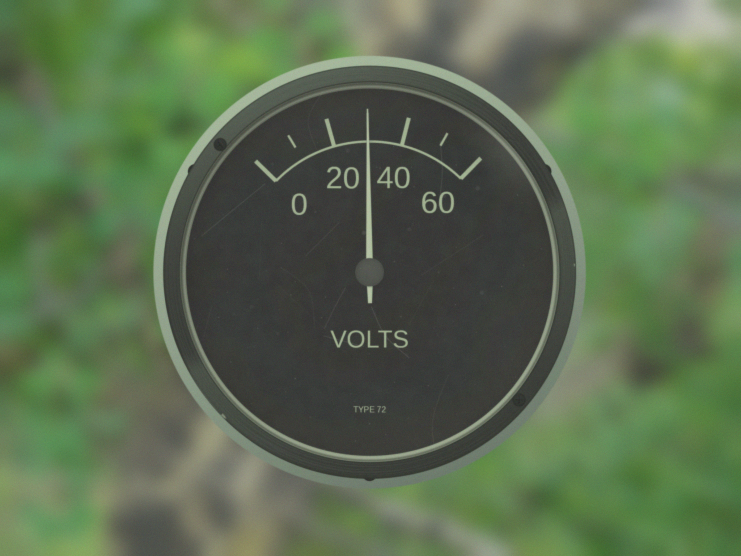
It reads 30 V
